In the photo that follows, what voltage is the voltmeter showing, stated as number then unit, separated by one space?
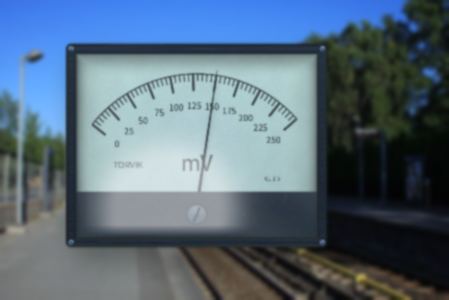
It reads 150 mV
